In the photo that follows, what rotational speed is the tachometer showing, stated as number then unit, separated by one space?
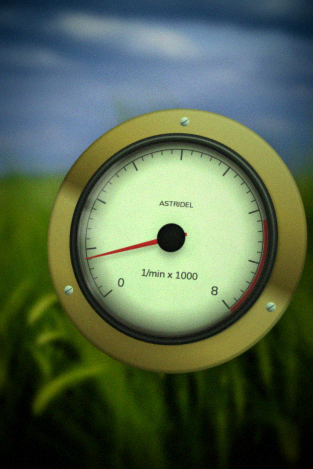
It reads 800 rpm
